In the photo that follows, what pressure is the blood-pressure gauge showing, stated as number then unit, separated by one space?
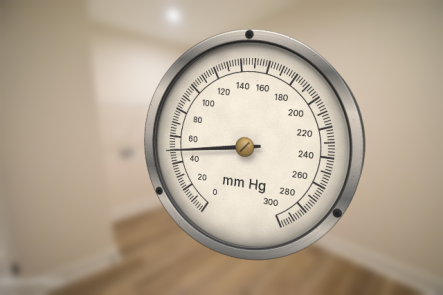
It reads 50 mmHg
